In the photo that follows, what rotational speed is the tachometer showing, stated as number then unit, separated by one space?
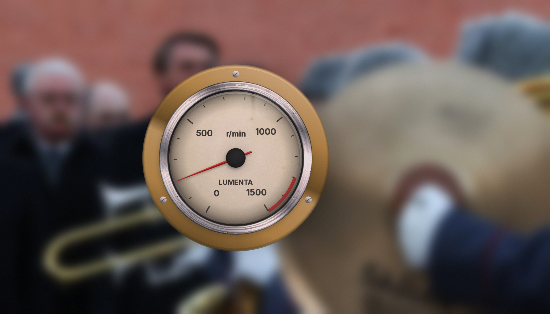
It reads 200 rpm
